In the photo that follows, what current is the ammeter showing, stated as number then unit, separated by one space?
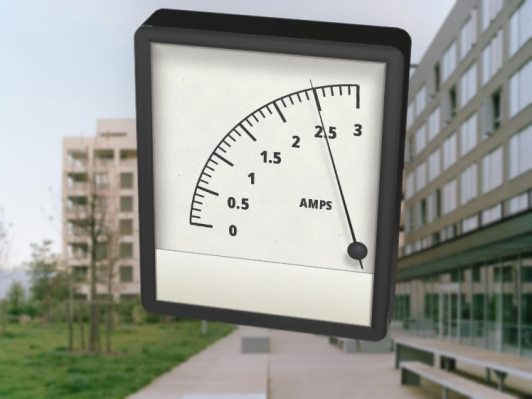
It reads 2.5 A
